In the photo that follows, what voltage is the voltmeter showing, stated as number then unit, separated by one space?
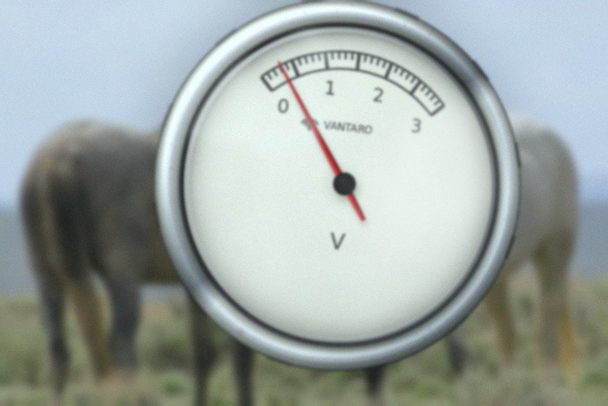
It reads 0.3 V
